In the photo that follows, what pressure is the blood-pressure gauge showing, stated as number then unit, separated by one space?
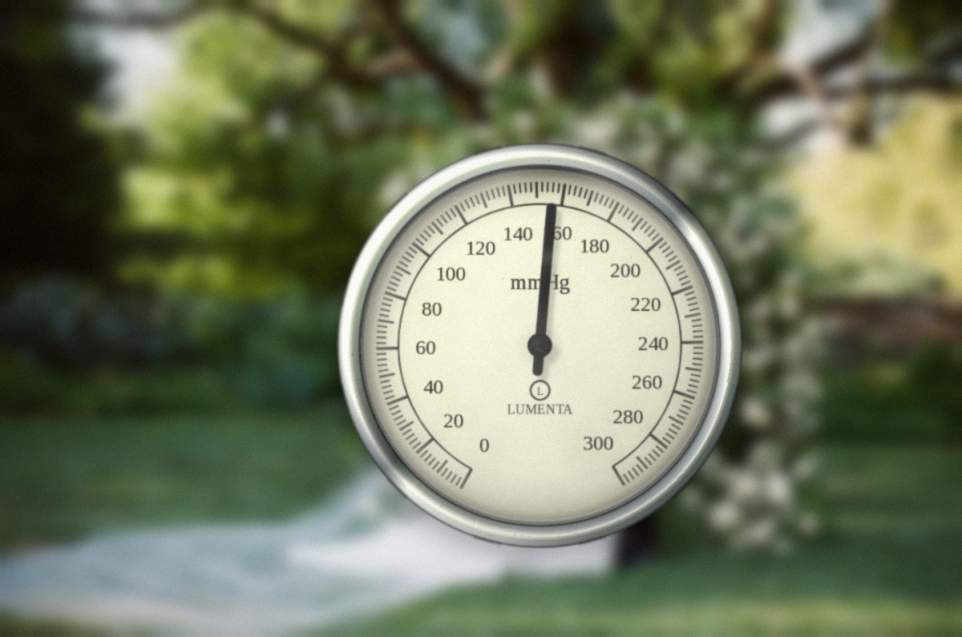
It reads 156 mmHg
